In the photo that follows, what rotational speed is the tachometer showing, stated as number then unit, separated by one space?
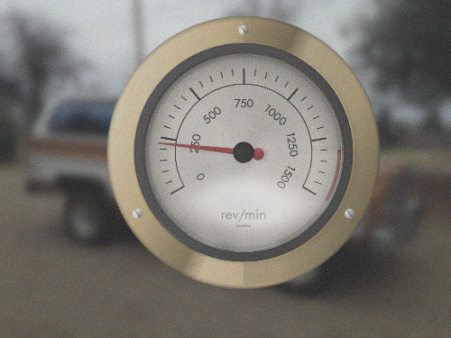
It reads 225 rpm
